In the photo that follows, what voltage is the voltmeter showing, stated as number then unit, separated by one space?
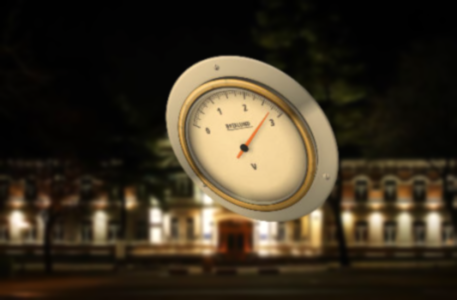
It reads 2.75 V
